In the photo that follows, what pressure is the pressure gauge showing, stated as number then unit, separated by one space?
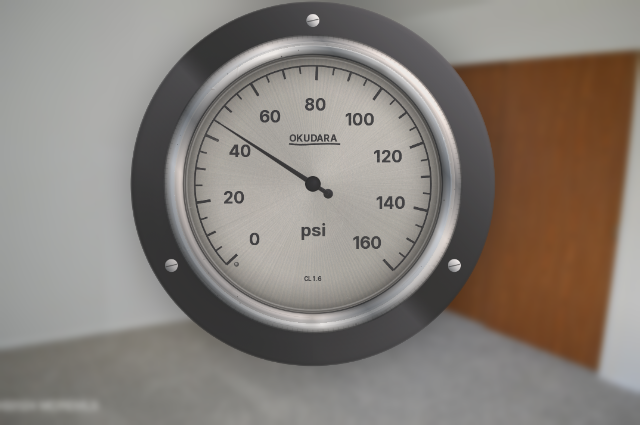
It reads 45 psi
